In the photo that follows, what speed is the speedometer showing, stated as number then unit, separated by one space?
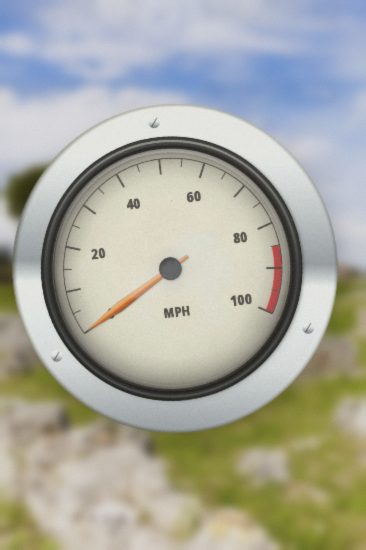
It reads 0 mph
